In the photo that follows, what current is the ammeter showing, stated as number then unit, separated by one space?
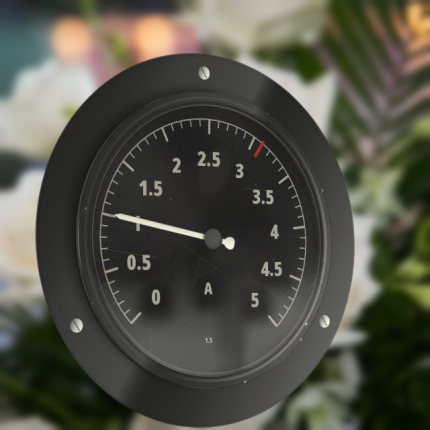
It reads 1 A
